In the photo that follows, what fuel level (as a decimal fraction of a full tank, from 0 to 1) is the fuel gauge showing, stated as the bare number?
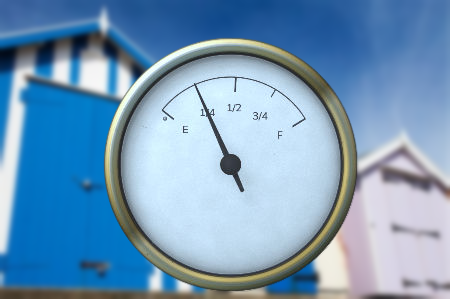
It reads 0.25
